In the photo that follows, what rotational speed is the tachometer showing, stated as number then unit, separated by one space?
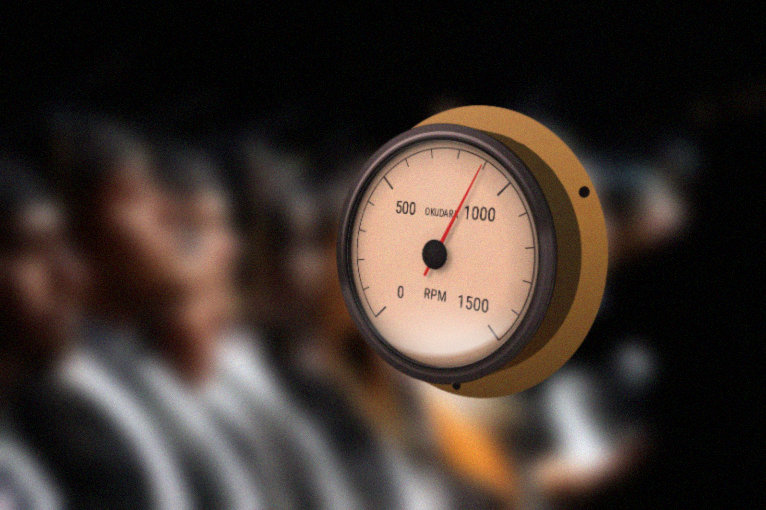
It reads 900 rpm
